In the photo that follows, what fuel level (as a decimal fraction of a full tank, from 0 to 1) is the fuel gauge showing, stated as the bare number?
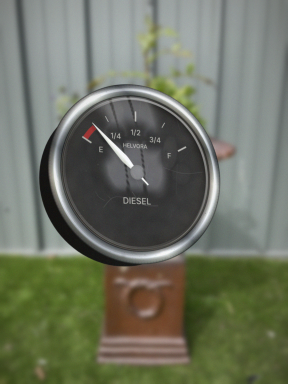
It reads 0.125
